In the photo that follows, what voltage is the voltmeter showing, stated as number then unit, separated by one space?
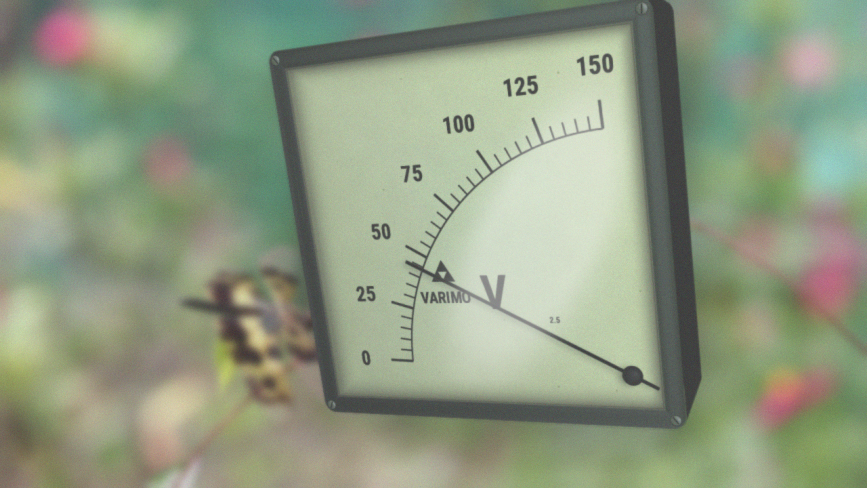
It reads 45 V
